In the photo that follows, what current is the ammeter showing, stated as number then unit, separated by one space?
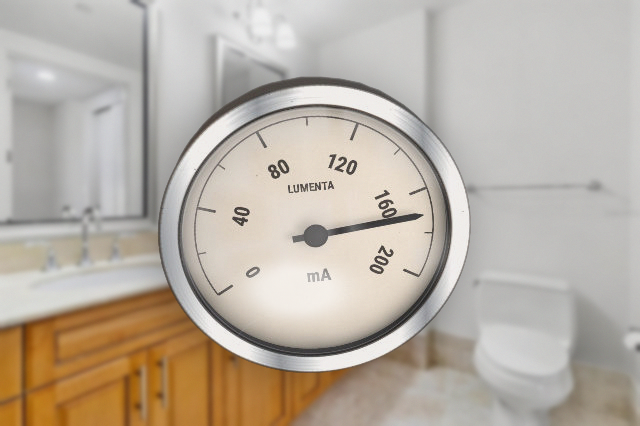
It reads 170 mA
